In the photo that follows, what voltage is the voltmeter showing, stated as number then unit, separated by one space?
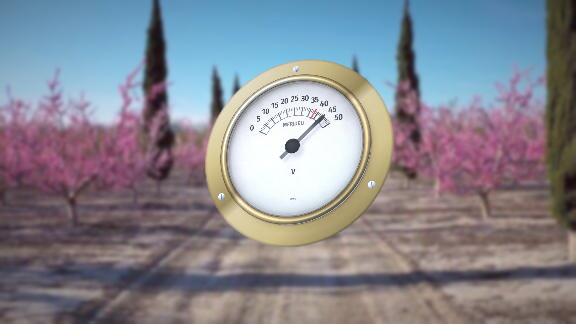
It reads 45 V
